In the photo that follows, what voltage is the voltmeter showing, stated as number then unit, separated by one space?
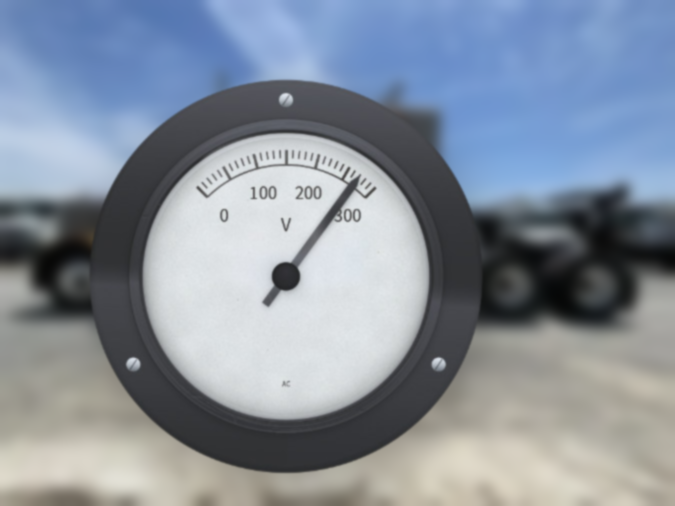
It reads 270 V
